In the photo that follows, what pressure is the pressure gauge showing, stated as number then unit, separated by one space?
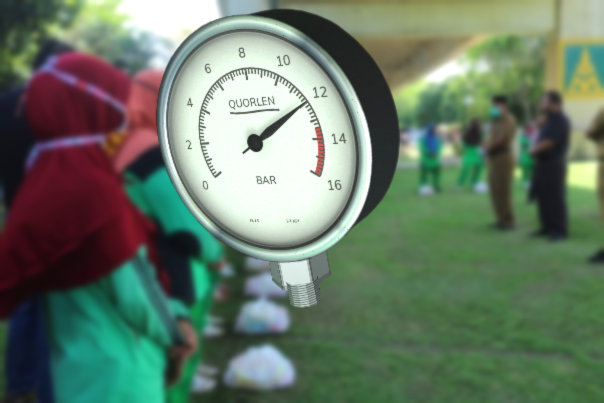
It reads 12 bar
